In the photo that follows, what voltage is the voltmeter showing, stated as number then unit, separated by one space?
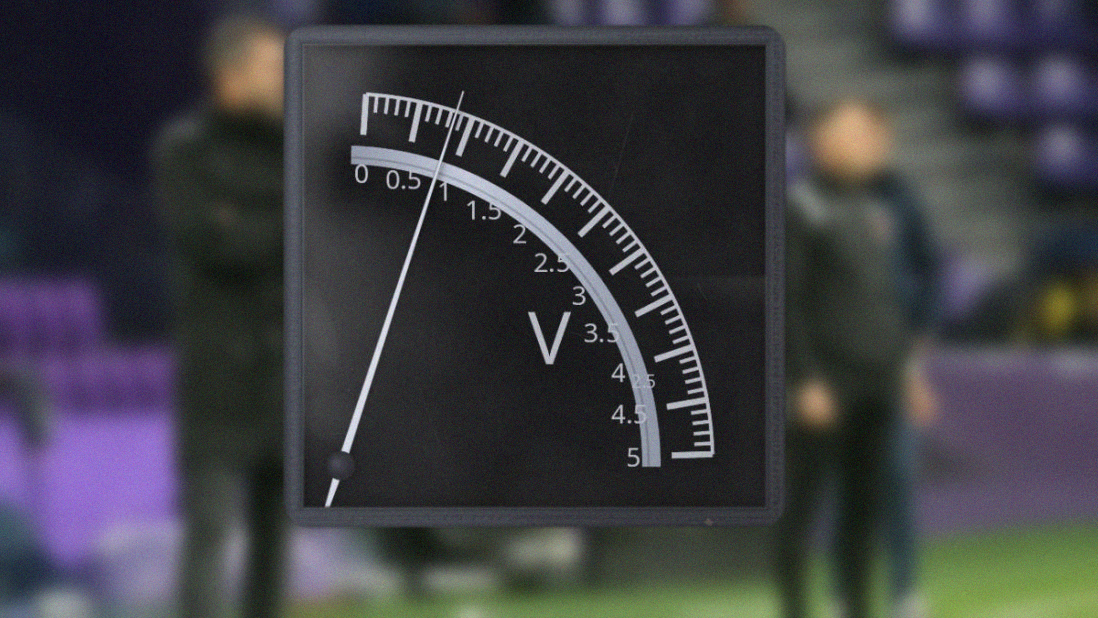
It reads 0.85 V
